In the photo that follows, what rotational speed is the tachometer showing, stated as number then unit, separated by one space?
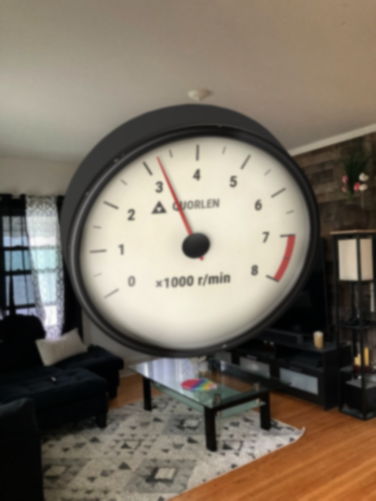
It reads 3250 rpm
